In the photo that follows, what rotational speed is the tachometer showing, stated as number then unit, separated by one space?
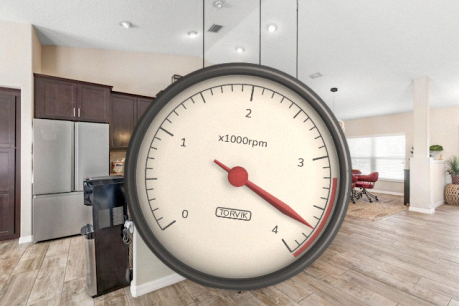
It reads 3700 rpm
